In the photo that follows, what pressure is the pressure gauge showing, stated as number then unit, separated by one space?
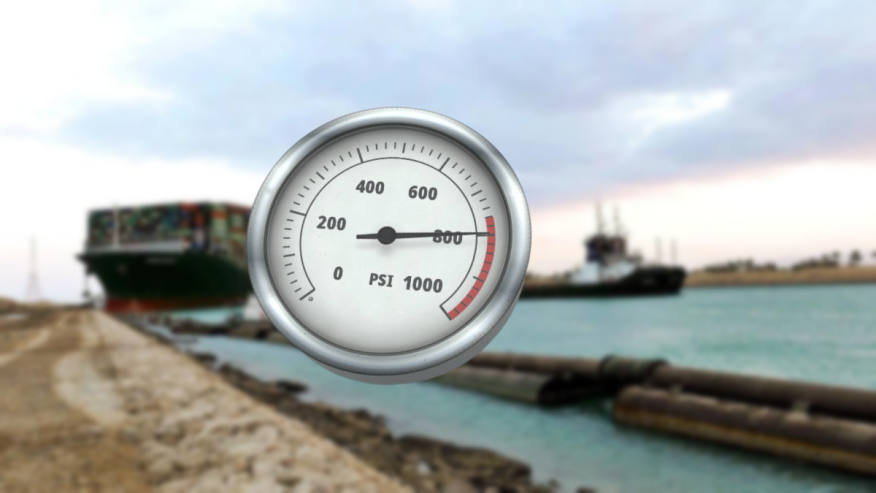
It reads 800 psi
